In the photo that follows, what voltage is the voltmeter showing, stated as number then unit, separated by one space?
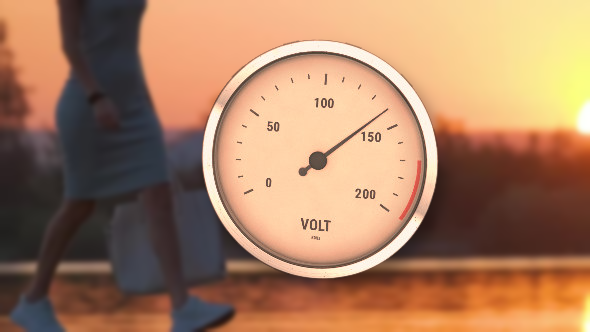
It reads 140 V
